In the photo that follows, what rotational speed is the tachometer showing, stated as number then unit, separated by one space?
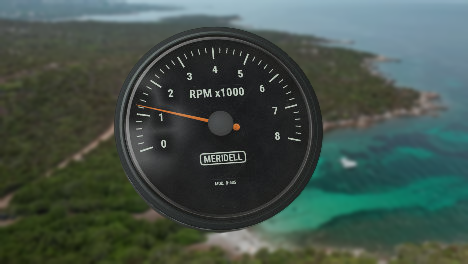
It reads 1200 rpm
